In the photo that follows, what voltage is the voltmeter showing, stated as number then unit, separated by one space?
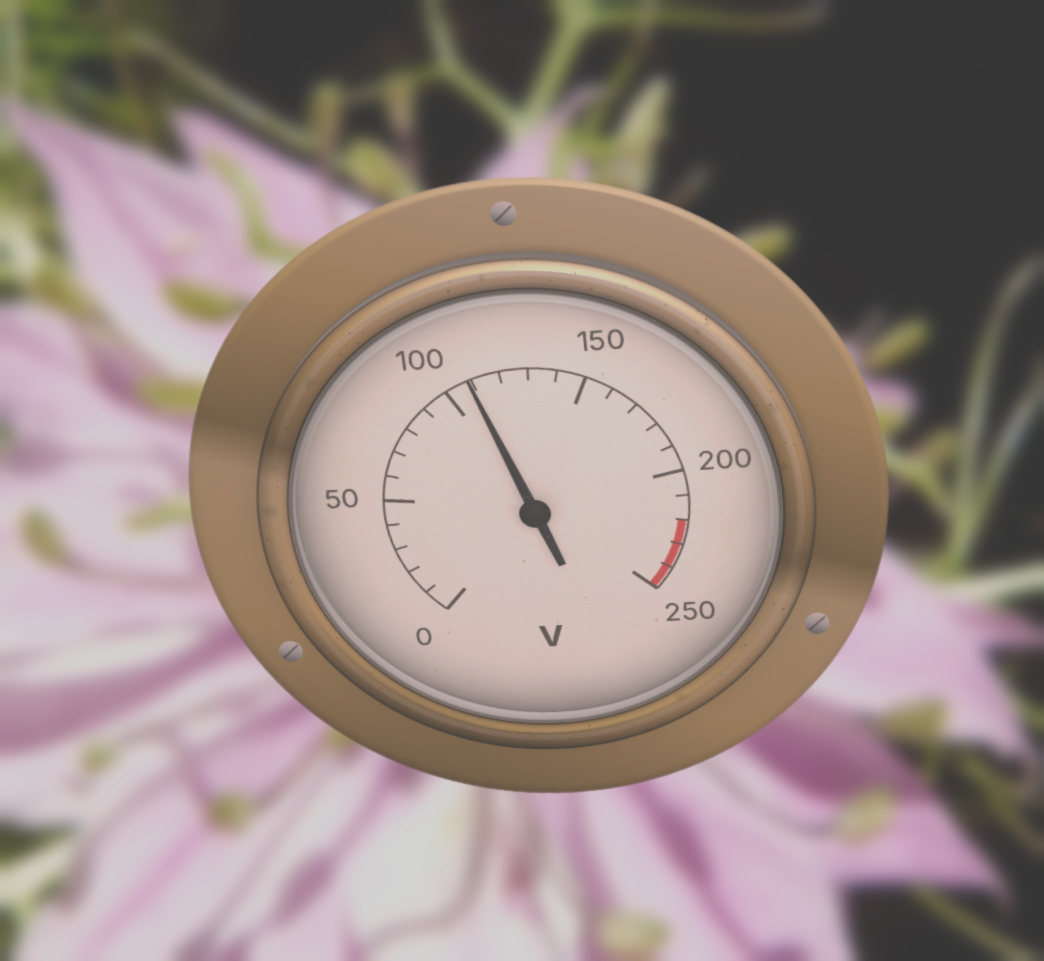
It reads 110 V
